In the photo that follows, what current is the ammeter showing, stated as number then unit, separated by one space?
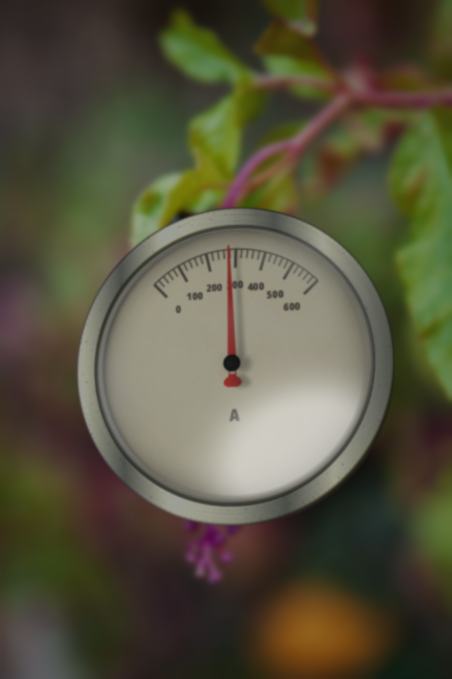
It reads 280 A
